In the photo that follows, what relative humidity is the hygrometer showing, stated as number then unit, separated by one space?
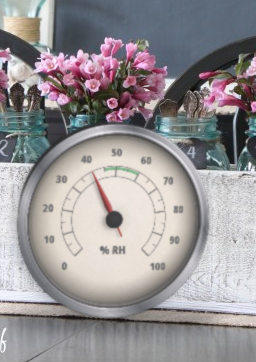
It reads 40 %
